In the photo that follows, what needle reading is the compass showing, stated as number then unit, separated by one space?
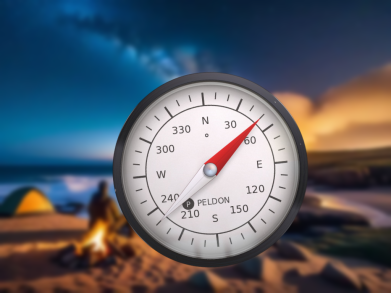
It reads 50 °
